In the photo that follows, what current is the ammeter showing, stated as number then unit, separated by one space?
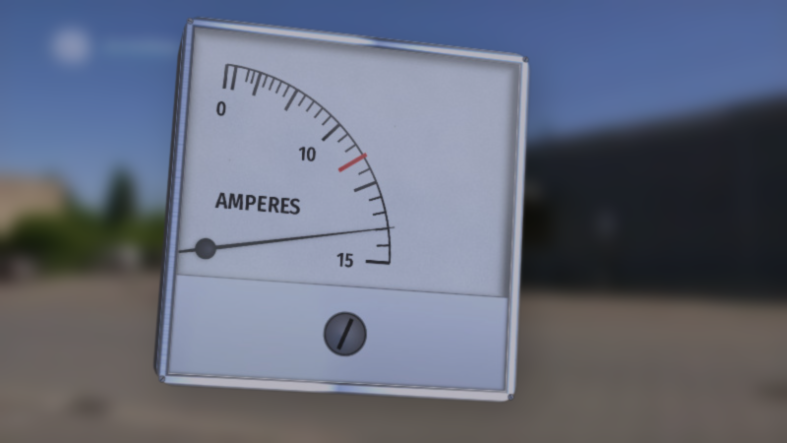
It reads 14 A
